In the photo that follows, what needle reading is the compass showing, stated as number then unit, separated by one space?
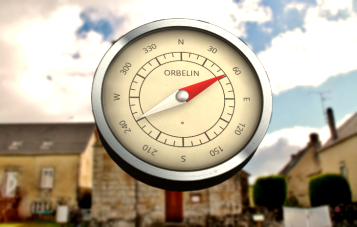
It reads 60 °
